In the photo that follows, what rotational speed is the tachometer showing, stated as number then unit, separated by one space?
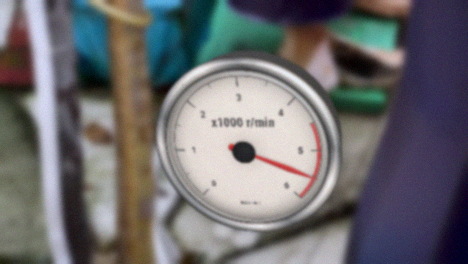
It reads 5500 rpm
